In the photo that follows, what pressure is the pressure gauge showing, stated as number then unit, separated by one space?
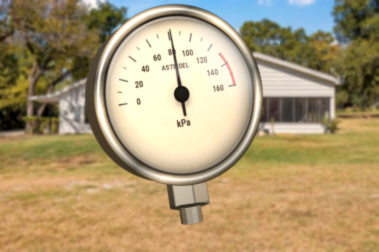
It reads 80 kPa
